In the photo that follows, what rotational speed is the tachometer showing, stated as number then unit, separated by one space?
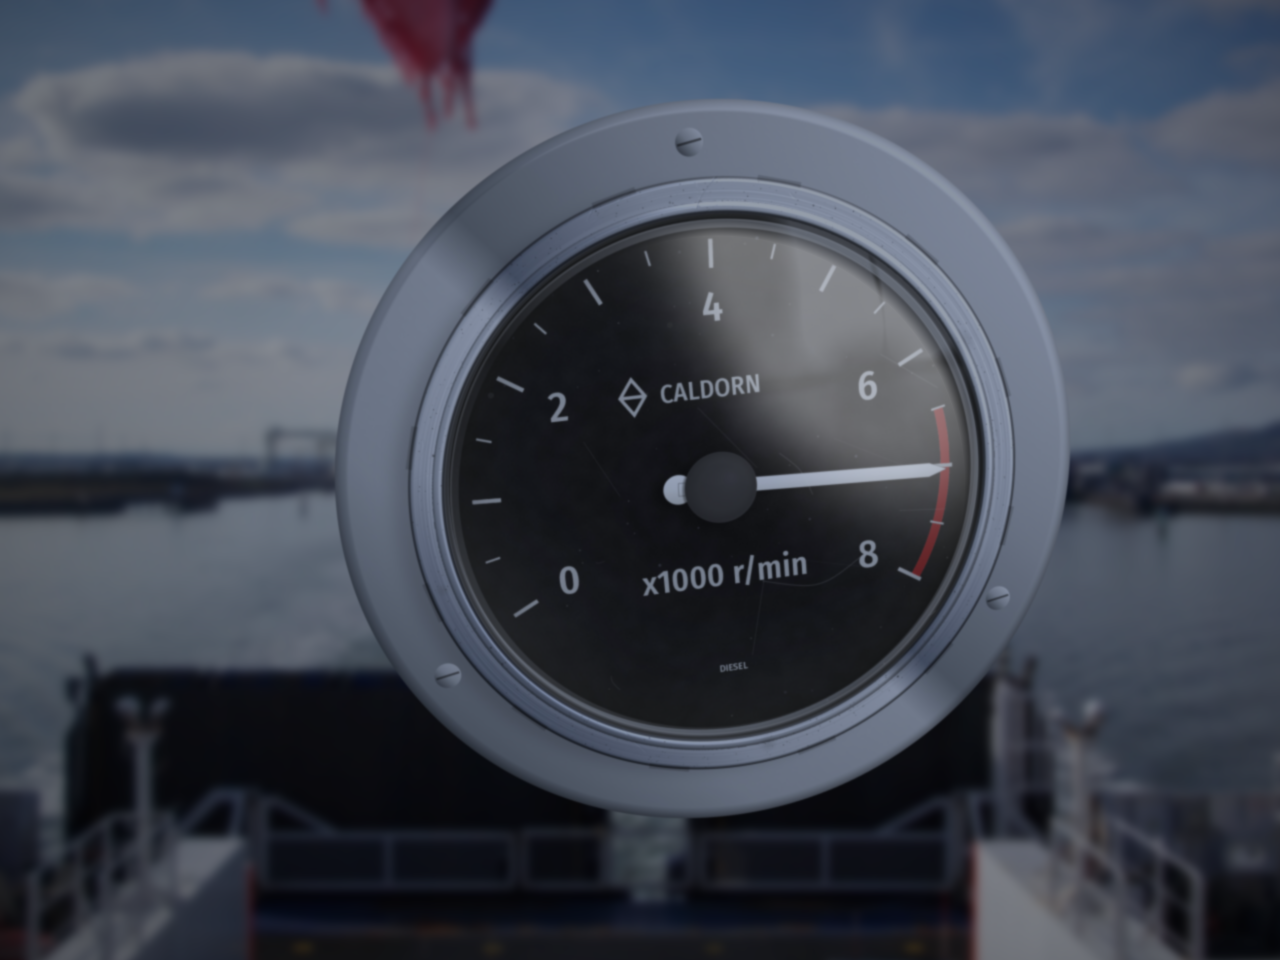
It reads 7000 rpm
